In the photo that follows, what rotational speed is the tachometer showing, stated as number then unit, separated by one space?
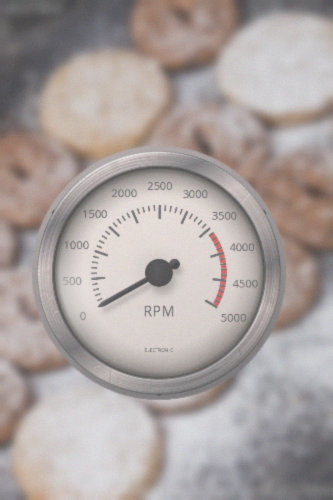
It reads 0 rpm
